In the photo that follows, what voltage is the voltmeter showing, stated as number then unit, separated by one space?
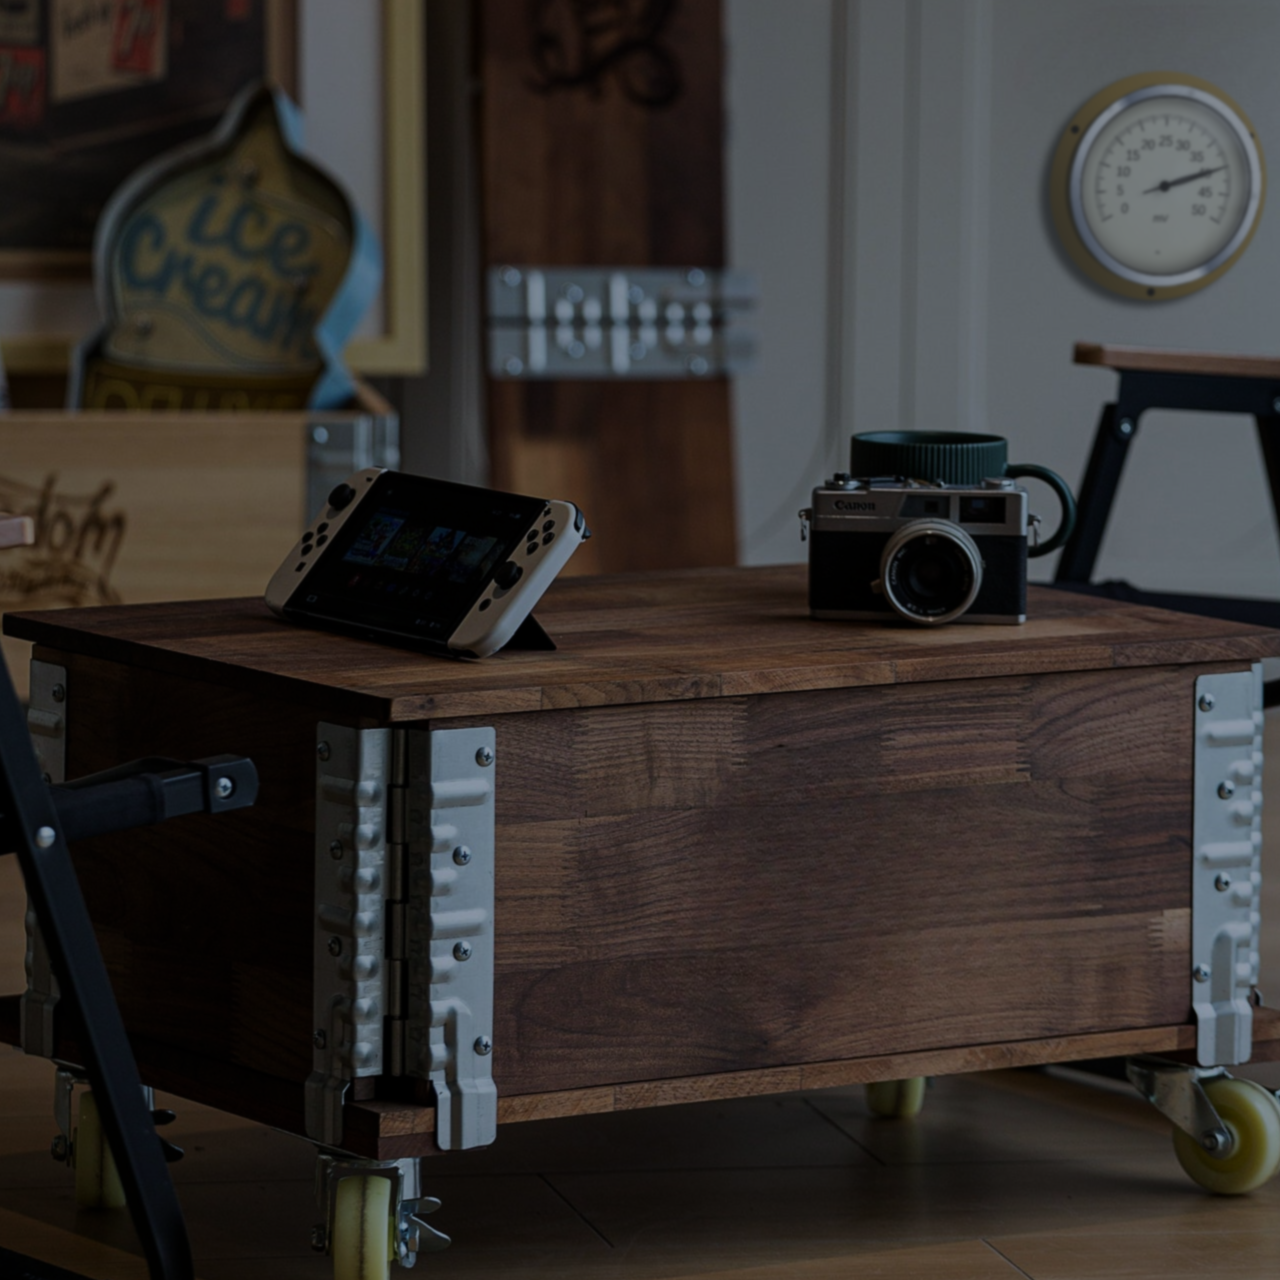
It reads 40 mV
